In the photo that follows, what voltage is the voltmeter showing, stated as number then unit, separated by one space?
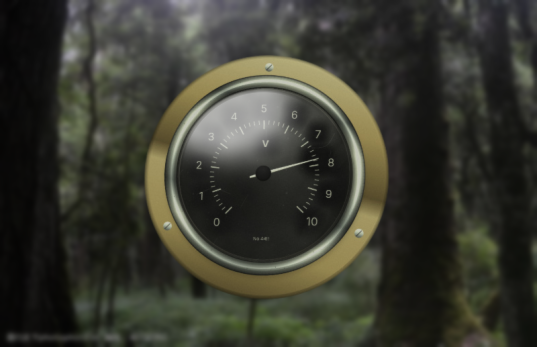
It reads 7.8 V
